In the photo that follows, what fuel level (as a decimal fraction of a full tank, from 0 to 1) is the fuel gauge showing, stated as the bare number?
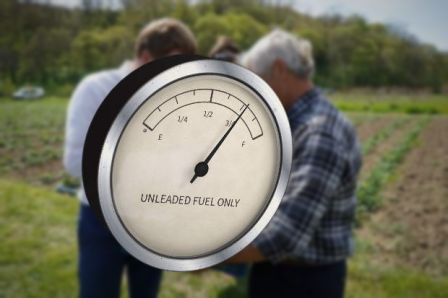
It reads 0.75
